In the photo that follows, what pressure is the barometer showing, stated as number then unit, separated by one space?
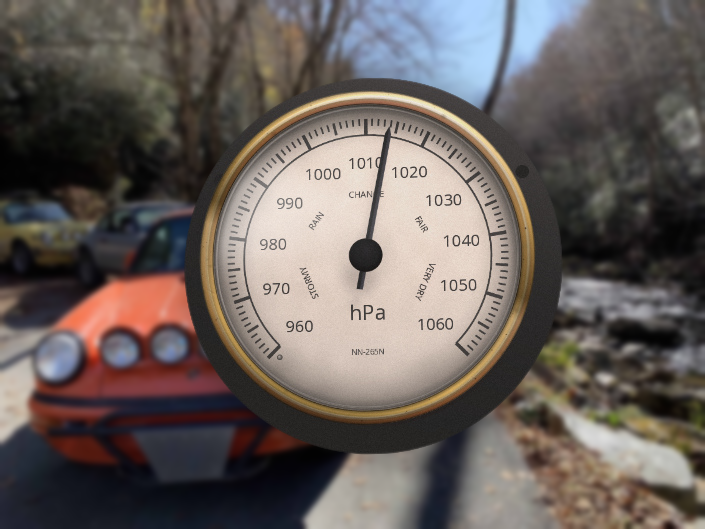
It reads 1014 hPa
